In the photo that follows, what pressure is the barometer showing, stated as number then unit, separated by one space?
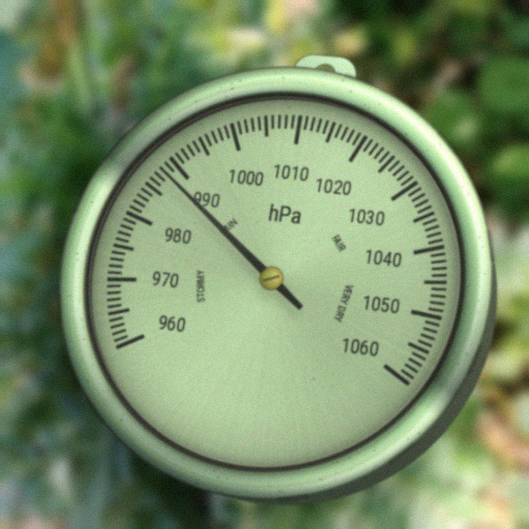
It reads 988 hPa
